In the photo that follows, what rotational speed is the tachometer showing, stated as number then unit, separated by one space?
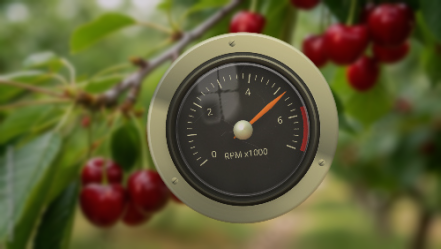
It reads 5200 rpm
